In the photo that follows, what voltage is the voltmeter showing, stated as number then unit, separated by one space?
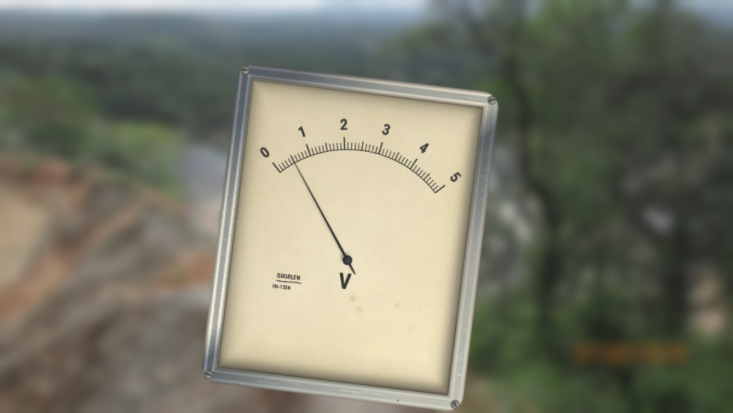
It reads 0.5 V
